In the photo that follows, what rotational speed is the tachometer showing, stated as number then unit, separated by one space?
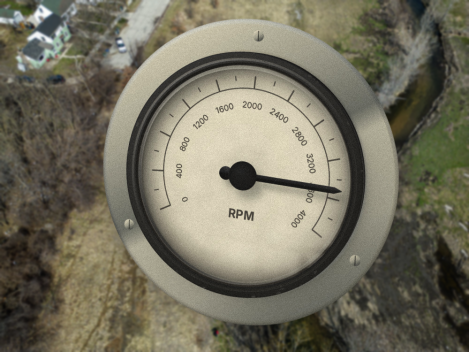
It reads 3500 rpm
